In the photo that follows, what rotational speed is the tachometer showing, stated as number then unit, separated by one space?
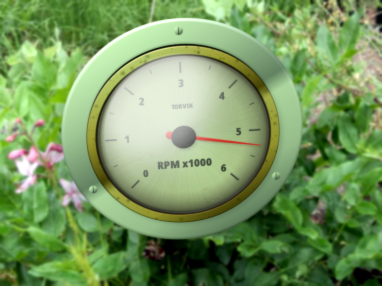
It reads 5250 rpm
